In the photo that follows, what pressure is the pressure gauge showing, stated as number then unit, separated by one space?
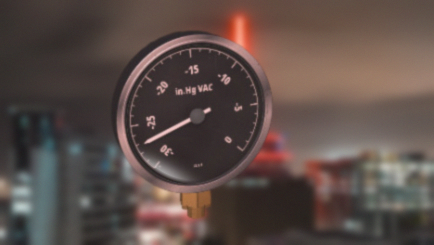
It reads -27 inHg
